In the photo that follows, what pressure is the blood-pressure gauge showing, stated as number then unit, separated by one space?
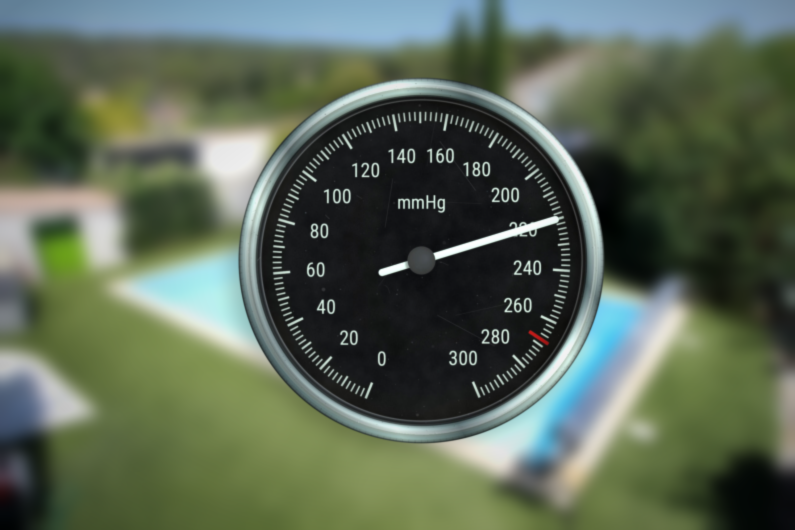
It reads 220 mmHg
